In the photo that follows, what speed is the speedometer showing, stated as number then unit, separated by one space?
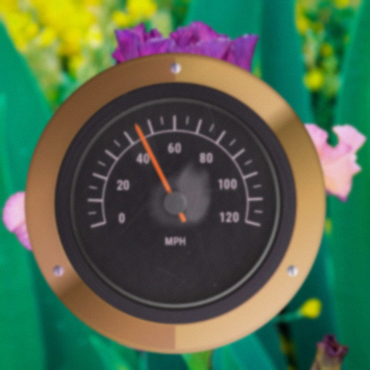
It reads 45 mph
